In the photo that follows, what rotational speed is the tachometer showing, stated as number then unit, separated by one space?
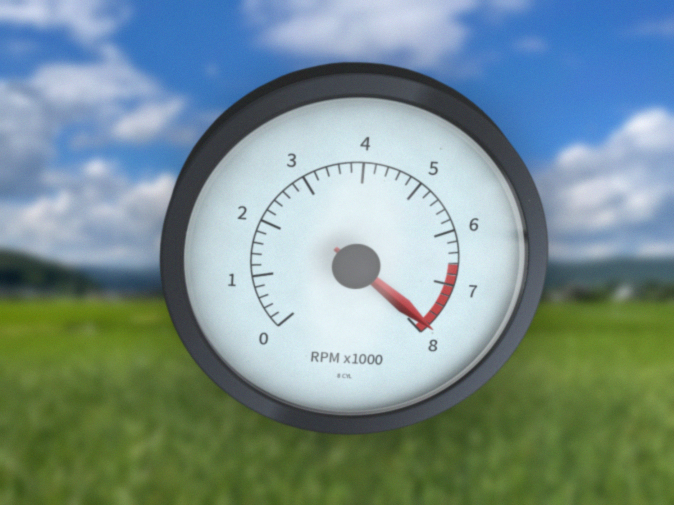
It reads 7800 rpm
